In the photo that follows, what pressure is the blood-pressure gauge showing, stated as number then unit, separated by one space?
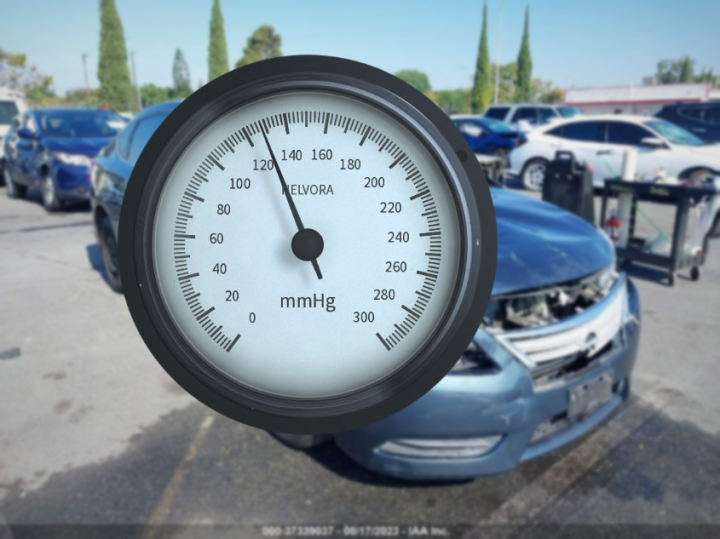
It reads 128 mmHg
